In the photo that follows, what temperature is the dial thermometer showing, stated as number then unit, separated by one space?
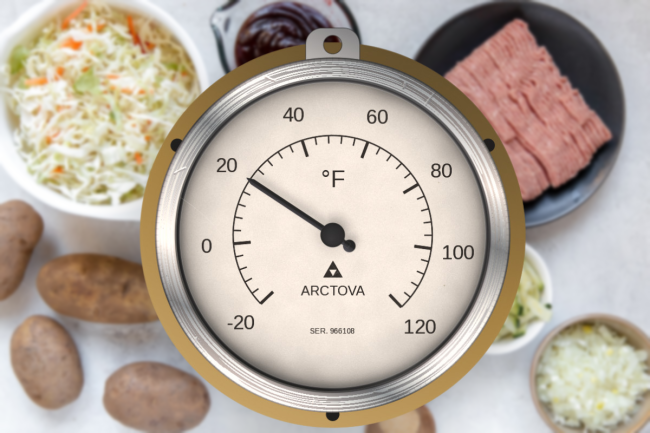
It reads 20 °F
